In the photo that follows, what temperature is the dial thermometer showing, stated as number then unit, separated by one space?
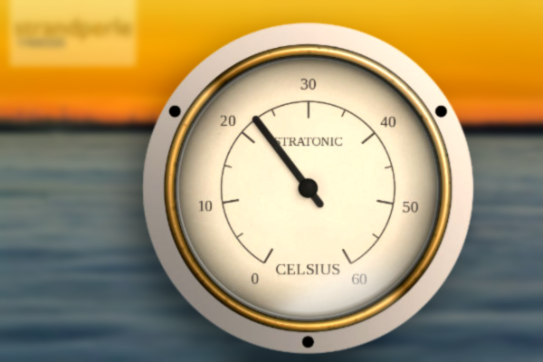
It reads 22.5 °C
